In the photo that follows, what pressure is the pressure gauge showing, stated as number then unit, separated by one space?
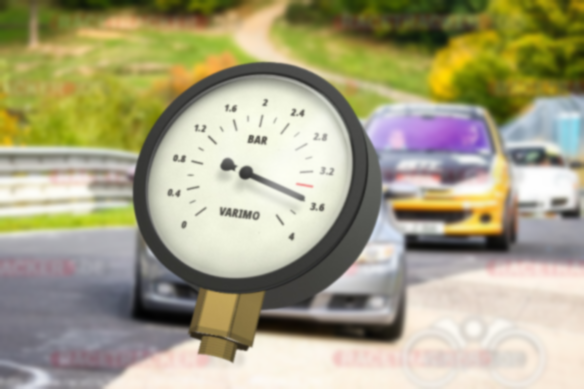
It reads 3.6 bar
